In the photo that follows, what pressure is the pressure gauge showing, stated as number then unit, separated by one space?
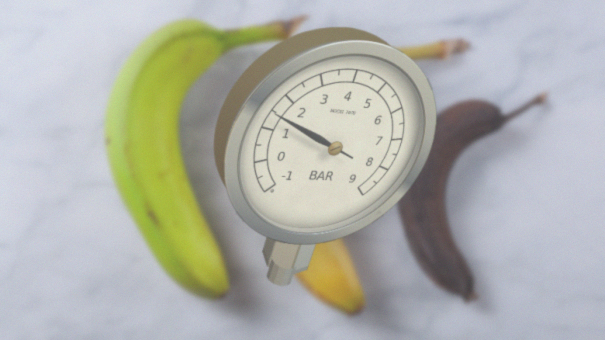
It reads 1.5 bar
